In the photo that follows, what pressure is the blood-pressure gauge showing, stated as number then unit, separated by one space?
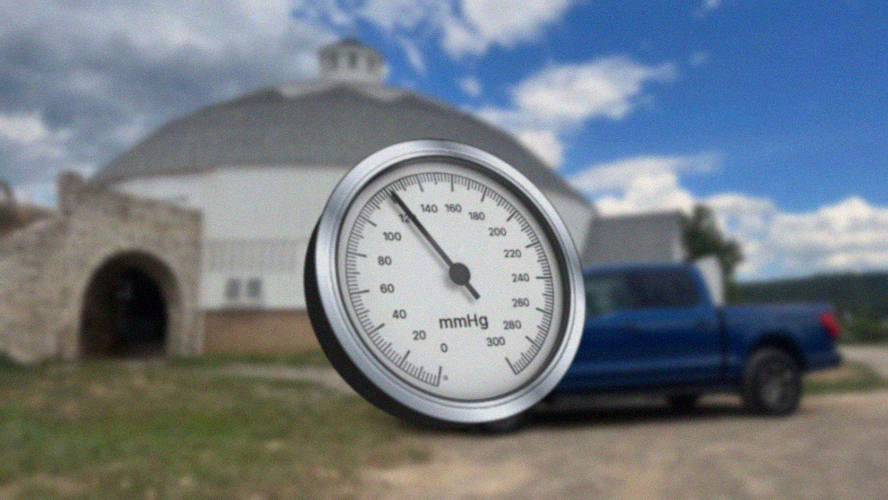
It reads 120 mmHg
